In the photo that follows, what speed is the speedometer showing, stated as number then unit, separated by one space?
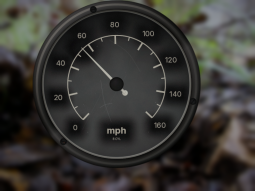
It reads 55 mph
